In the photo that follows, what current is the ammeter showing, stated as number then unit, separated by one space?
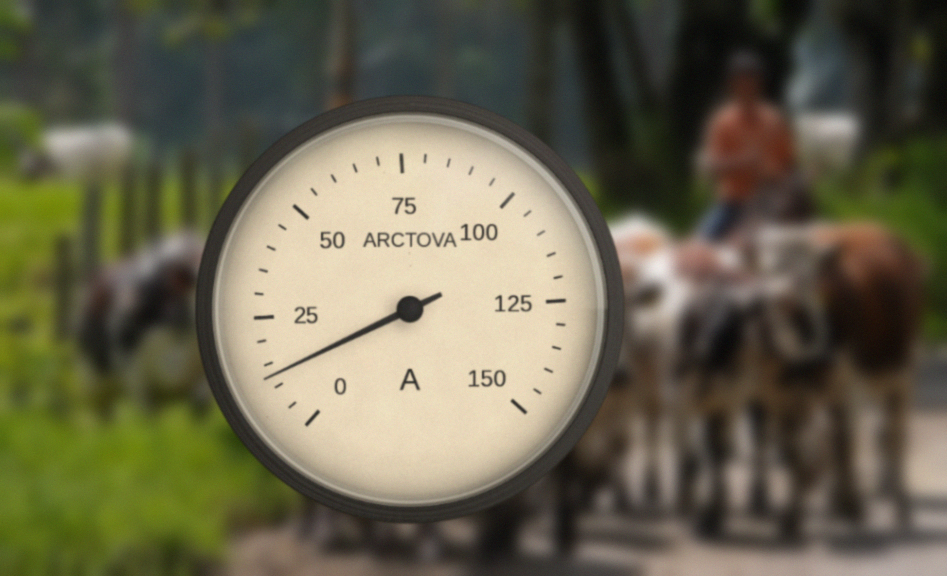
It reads 12.5 A
